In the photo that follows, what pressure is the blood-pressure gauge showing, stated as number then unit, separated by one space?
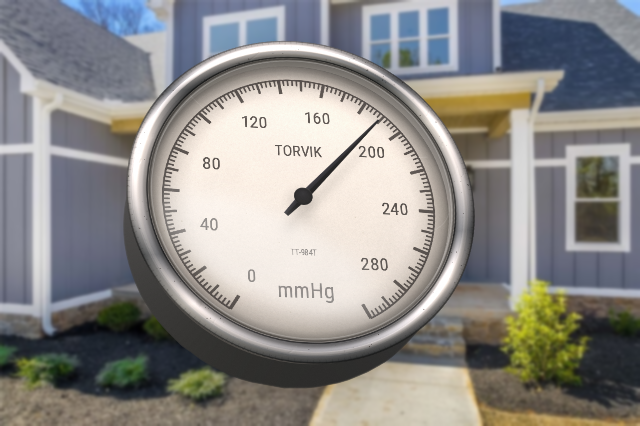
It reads 190 mmHg
